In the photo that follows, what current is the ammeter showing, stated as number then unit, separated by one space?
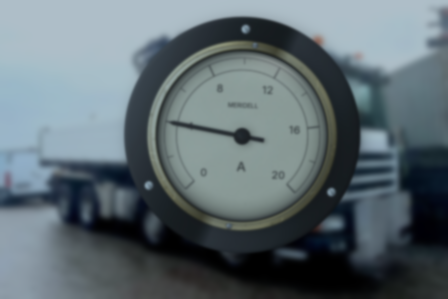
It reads 4 A
